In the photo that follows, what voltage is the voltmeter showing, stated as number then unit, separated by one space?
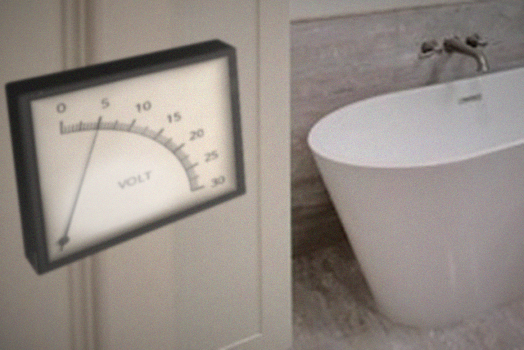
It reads 5 V
